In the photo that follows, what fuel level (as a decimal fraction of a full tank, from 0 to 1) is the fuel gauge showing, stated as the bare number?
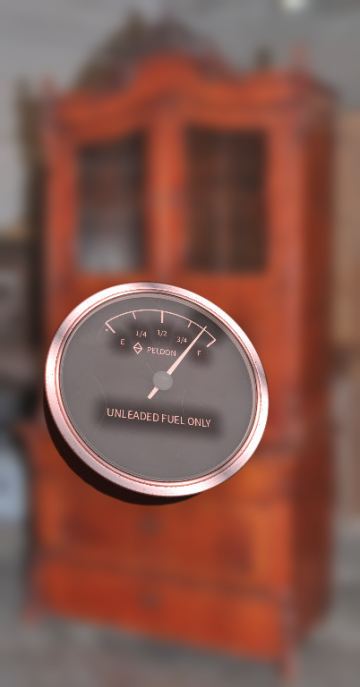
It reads 0.875
